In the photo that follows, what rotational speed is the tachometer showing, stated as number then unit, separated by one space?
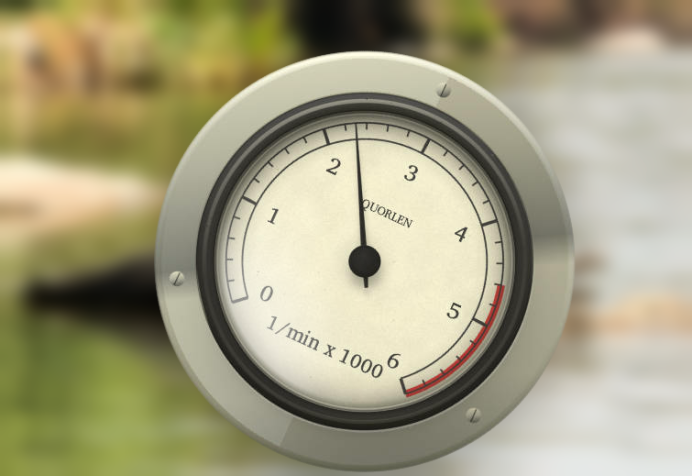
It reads 2300 rpm
